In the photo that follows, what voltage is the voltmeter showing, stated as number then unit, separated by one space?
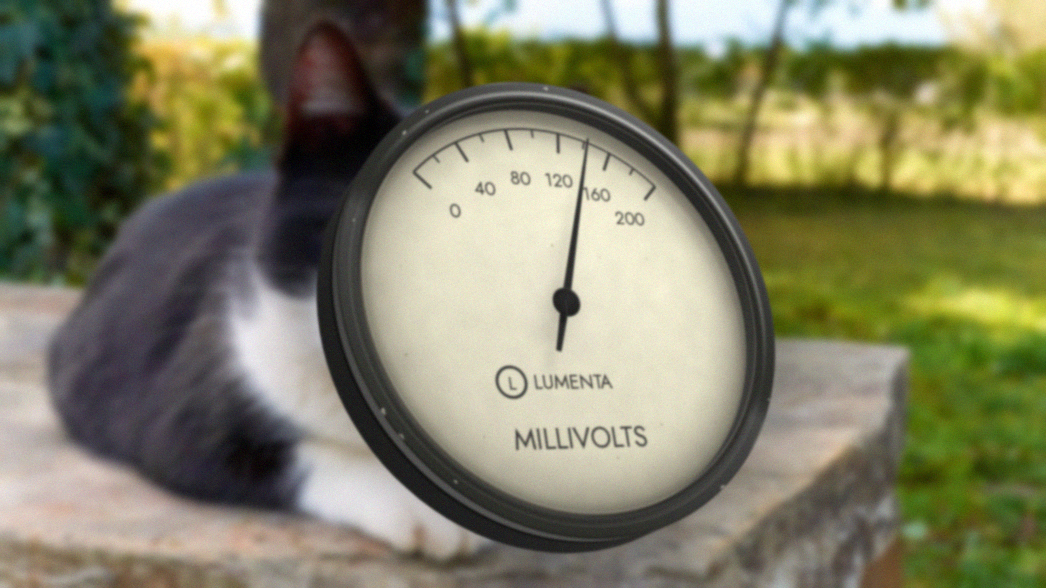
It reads 140 mV
